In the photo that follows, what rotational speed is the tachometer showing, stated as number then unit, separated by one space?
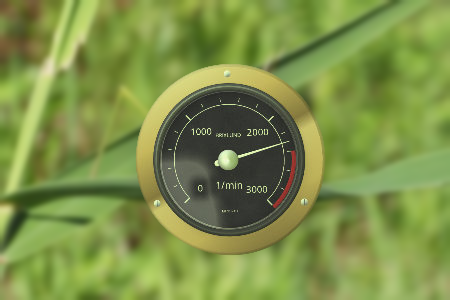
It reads 2300 rpm
